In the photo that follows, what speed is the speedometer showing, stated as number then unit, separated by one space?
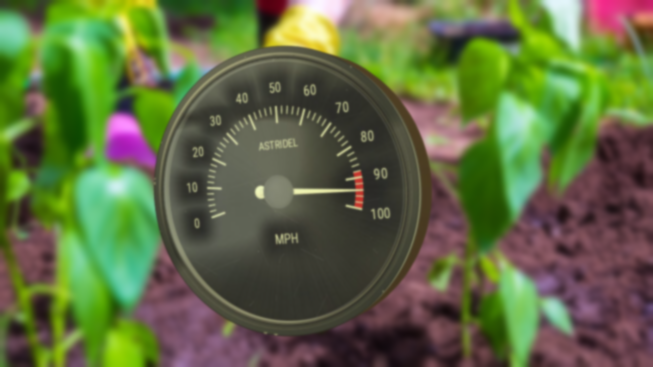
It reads 94 mph
